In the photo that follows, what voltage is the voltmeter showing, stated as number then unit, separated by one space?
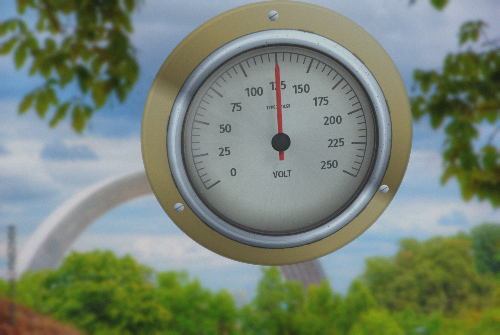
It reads 125 V
